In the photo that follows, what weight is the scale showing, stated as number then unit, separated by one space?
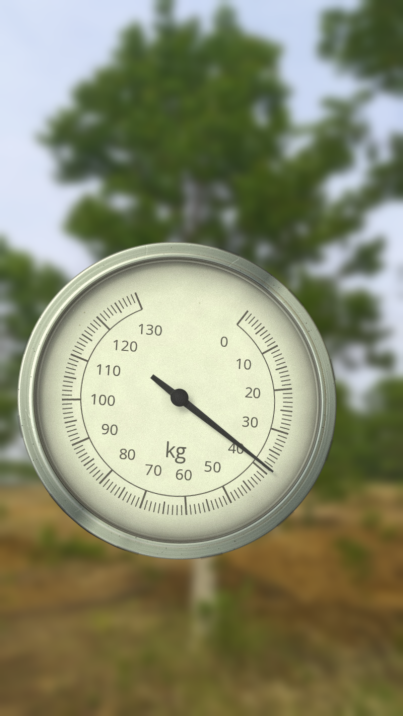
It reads 39 kg
